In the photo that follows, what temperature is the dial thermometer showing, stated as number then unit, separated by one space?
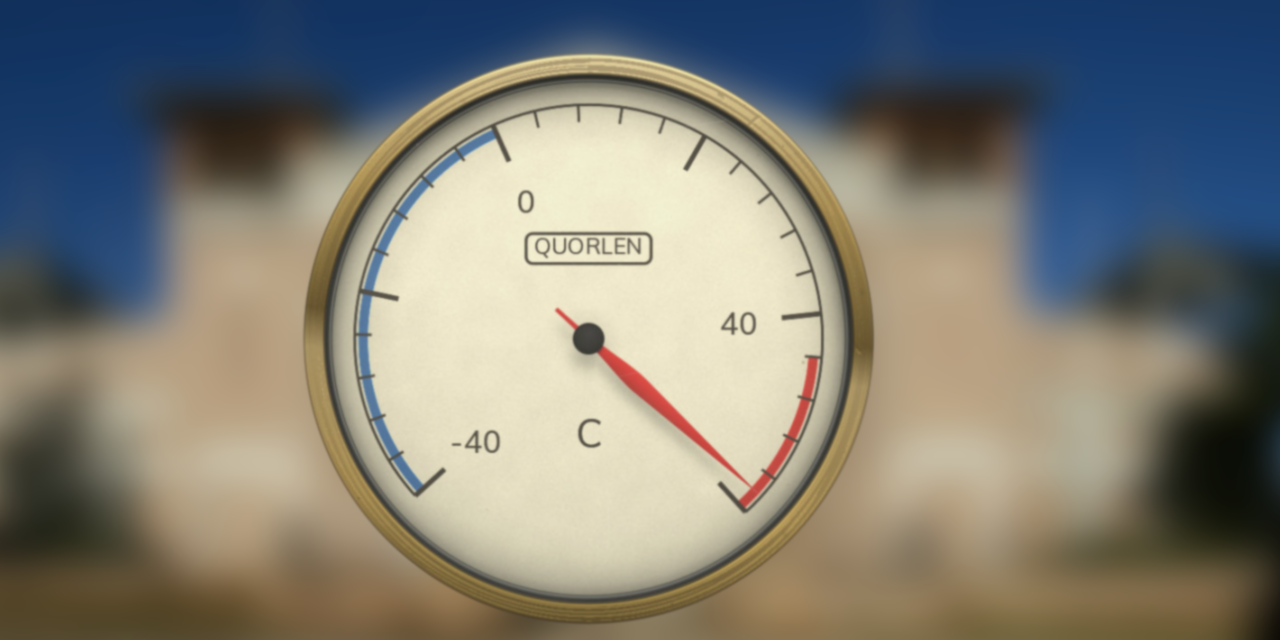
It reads 58 °C
